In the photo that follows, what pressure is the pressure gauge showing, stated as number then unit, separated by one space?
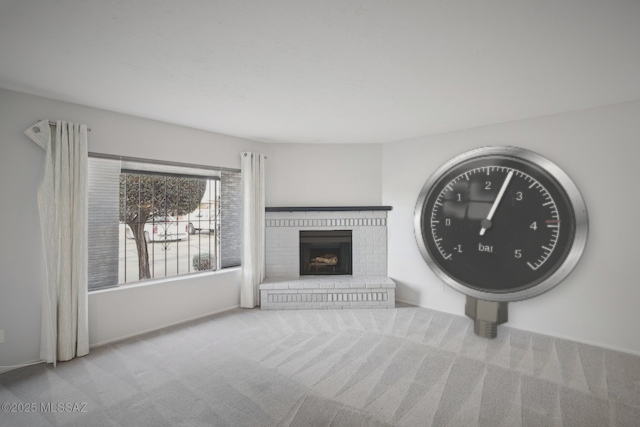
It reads 2.5 bar
